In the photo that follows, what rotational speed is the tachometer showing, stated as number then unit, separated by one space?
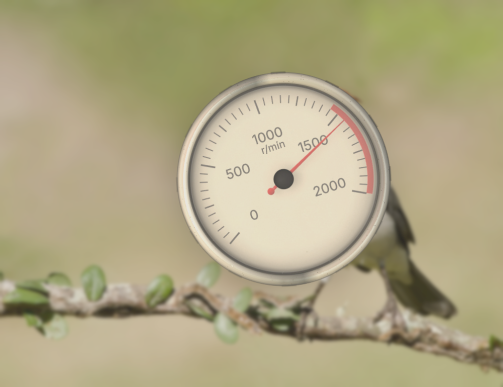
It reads 1550 rpm
